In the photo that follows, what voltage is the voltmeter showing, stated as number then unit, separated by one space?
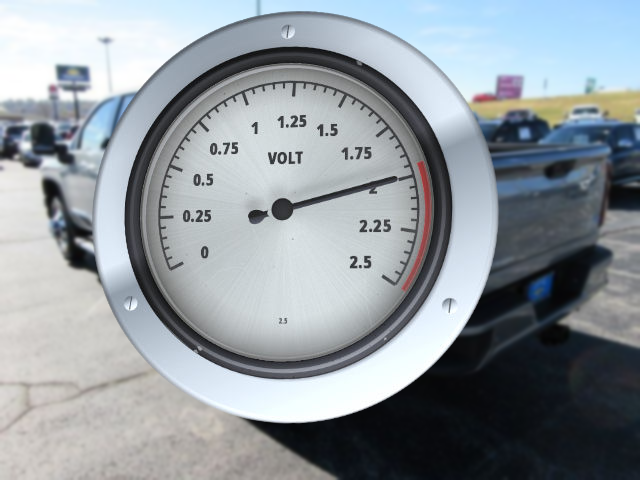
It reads 2 V
